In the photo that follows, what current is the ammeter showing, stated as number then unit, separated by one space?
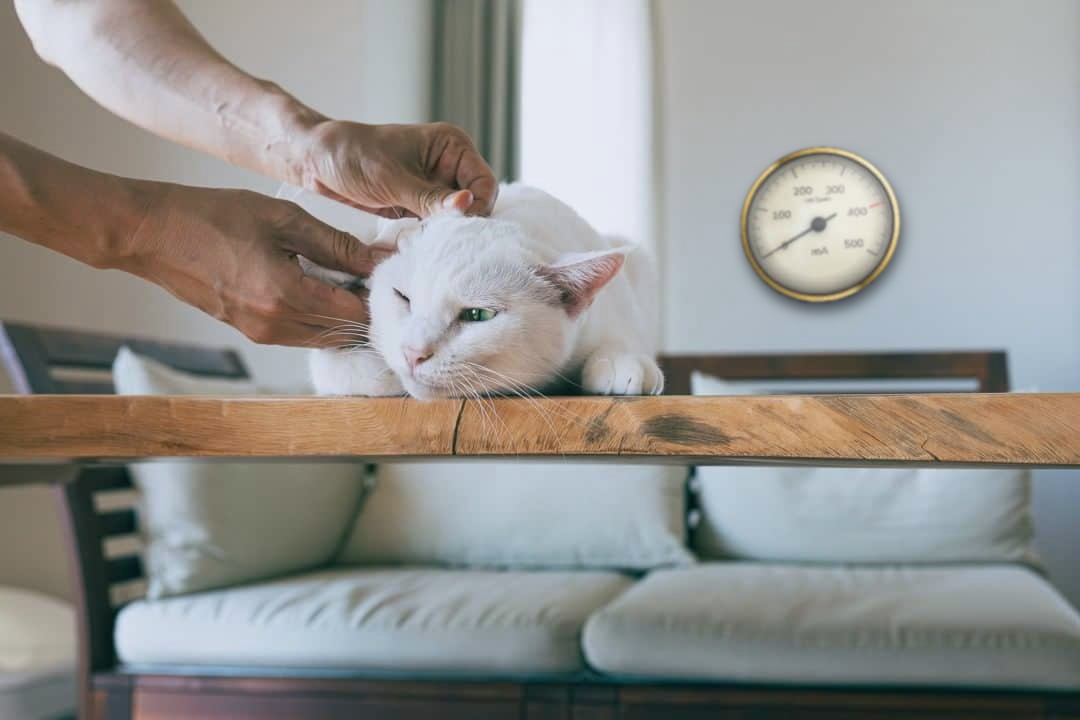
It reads 0 mA
